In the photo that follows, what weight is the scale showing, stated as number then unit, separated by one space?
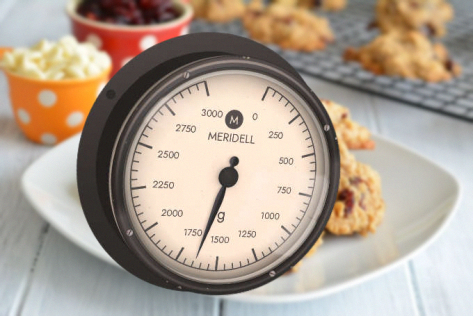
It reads 1650 g
